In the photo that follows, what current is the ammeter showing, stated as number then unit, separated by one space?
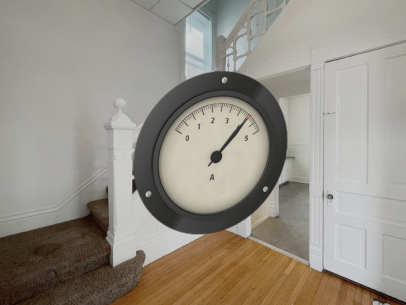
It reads 4 A
